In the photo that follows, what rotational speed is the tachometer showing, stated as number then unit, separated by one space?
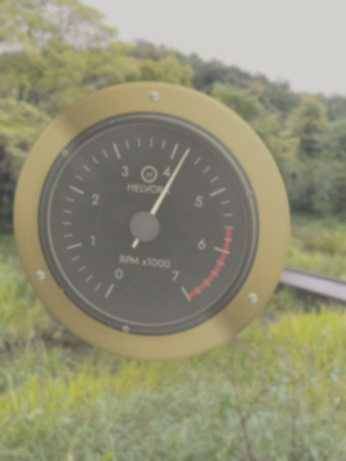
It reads 4200 rpm
